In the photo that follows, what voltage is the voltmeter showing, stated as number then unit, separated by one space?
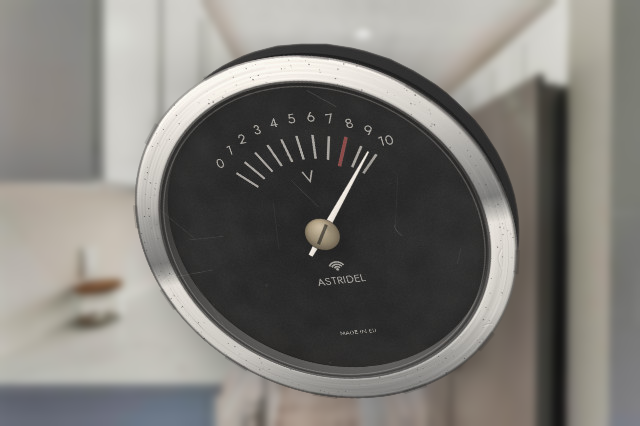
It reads 9.5 V
